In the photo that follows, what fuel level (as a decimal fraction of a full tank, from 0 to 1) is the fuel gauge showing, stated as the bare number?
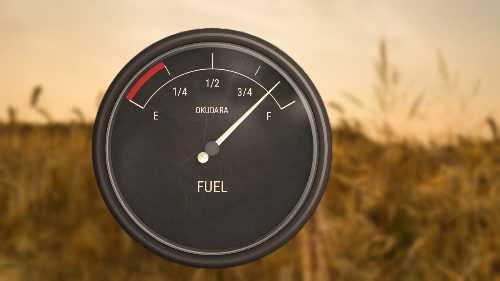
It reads 0.875
